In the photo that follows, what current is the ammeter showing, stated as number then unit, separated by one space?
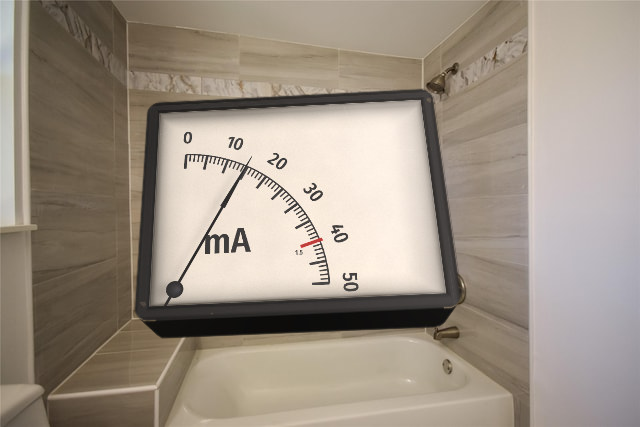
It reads 15 mA
